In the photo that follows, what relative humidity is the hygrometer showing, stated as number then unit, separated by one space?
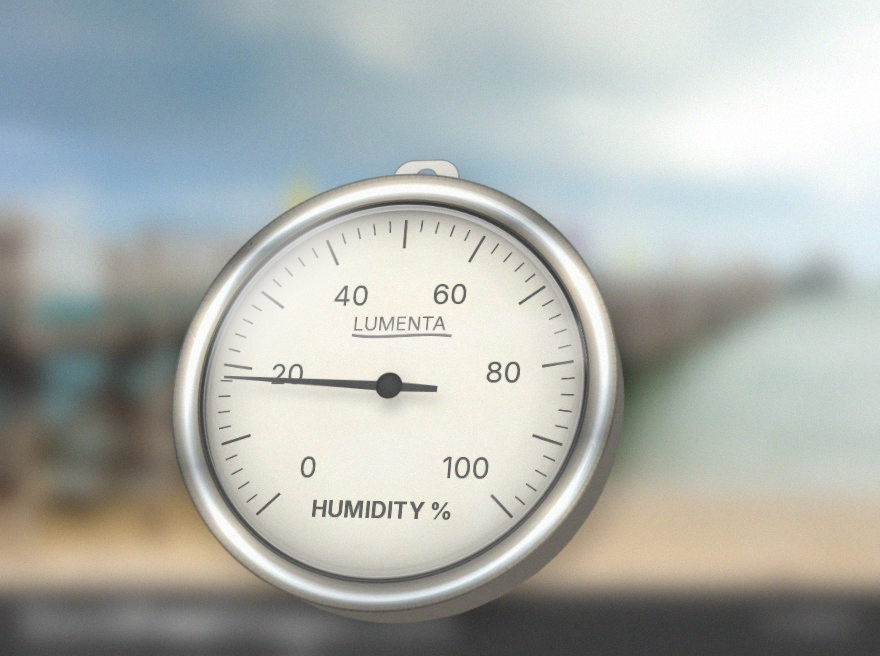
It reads 18 %
